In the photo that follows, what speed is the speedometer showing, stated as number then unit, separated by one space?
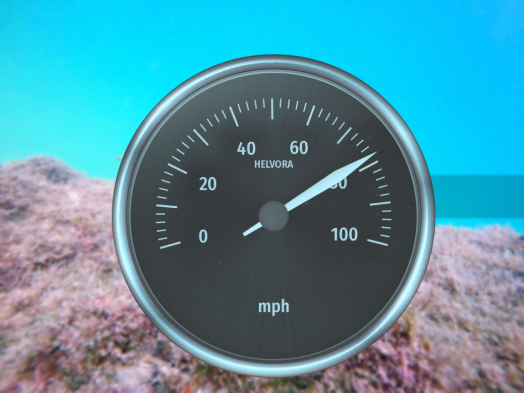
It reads 78 mph
